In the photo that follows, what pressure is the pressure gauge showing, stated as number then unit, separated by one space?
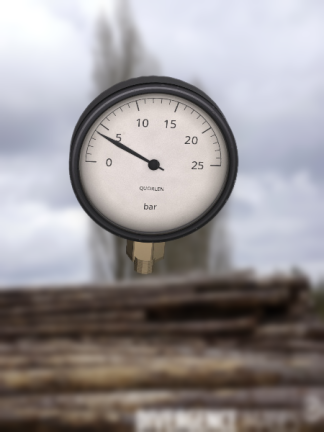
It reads 4 bar
